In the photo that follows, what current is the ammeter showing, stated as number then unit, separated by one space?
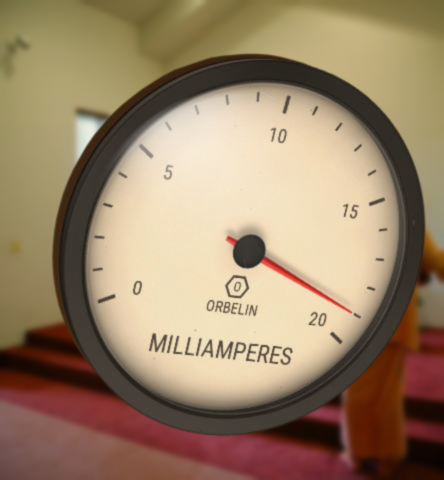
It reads 19 mA
